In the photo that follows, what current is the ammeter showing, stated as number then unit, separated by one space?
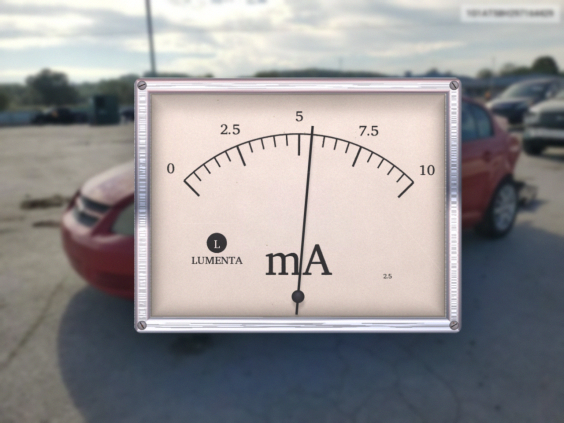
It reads 5.5 mA
